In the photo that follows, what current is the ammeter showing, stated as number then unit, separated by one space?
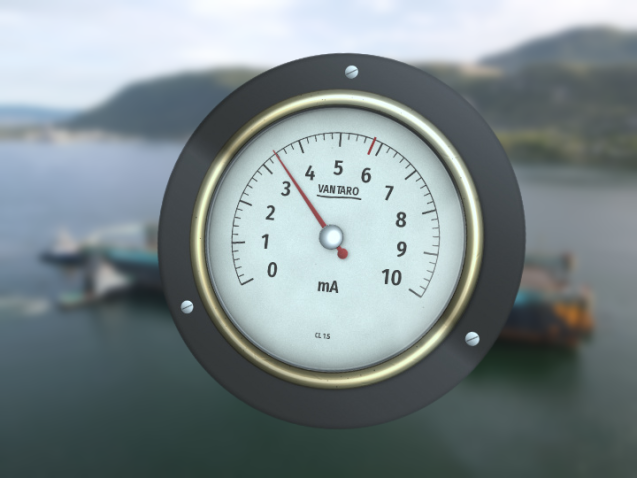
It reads 3.4 mA
